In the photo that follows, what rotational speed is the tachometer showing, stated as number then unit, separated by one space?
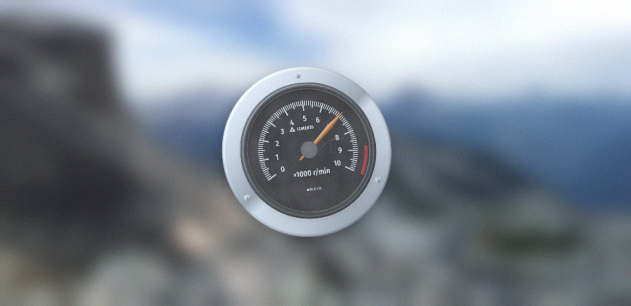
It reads 7000 rpm
